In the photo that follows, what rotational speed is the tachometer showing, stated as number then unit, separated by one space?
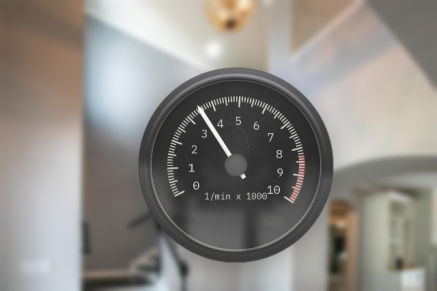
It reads 3500 rpm
